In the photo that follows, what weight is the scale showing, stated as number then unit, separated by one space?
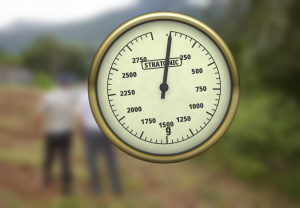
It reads 0 g
